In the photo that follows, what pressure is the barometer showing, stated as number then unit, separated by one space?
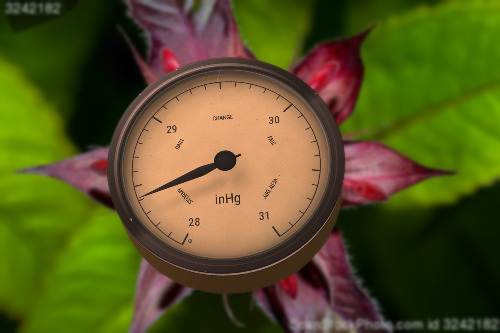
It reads 28.4 inHg
